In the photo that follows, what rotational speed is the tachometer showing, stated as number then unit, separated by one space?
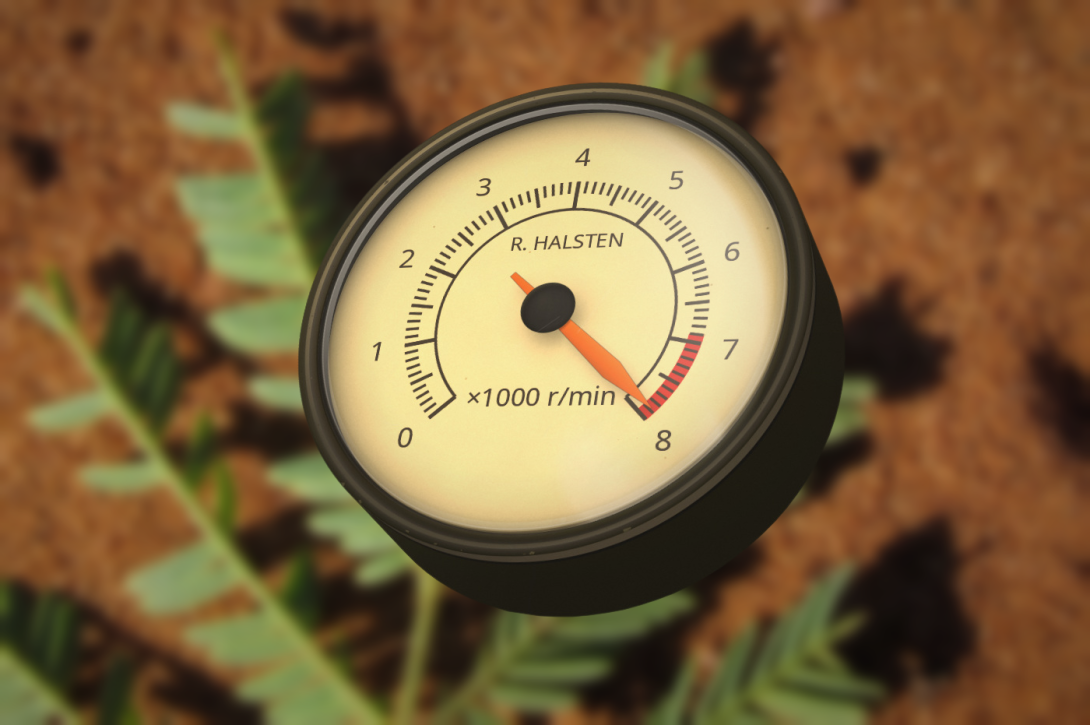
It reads 7900 rpm
